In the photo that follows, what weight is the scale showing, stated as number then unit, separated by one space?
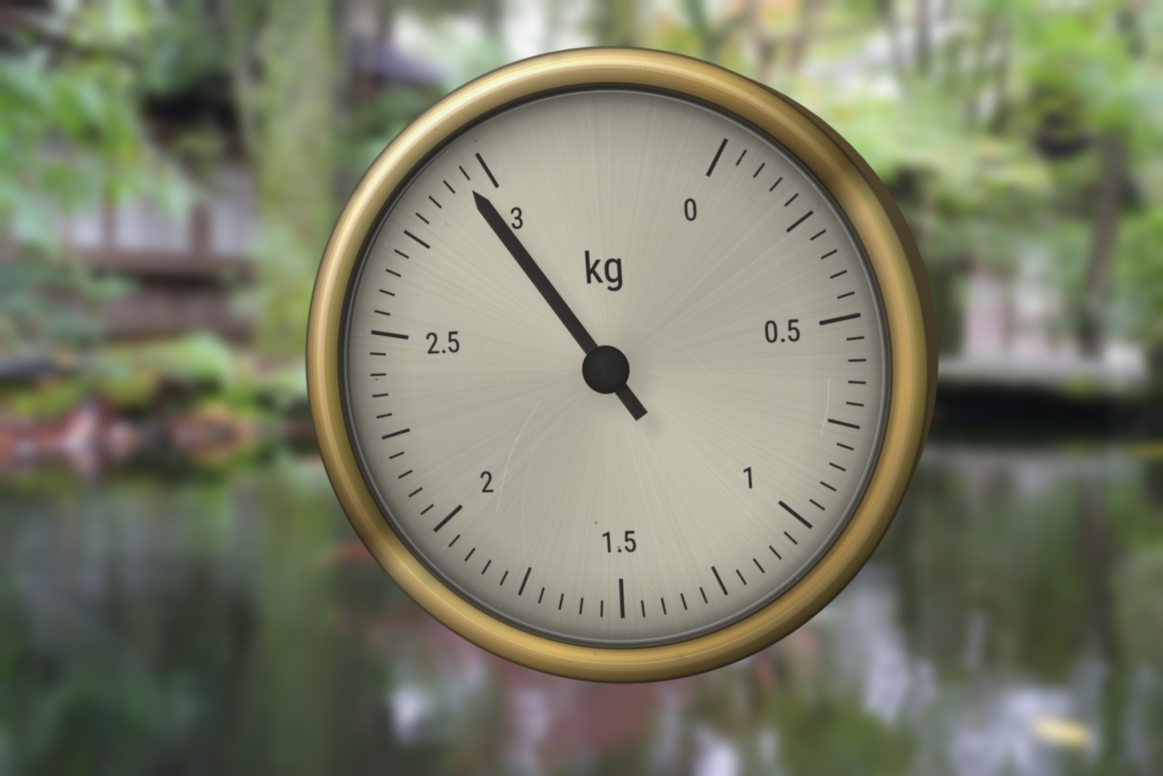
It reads 2.95 kg
